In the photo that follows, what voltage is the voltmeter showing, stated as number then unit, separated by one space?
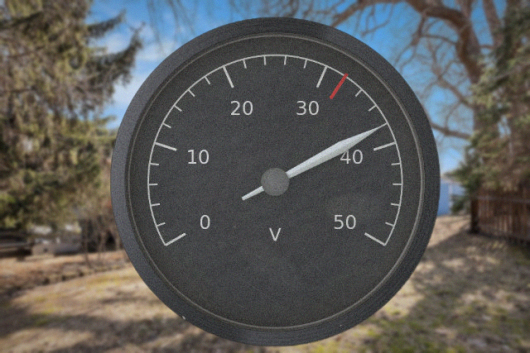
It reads 38 V
